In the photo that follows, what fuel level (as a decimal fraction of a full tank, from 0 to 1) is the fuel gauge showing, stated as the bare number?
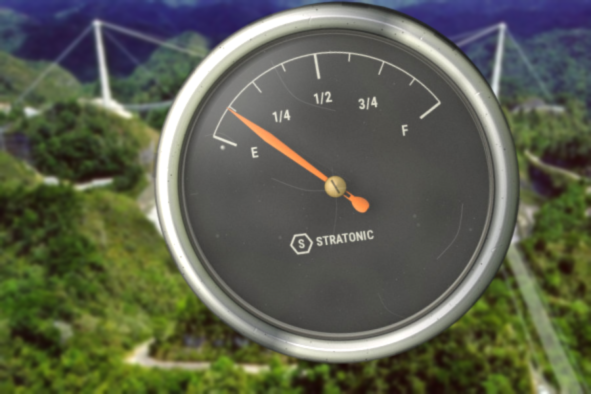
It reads 0.125
